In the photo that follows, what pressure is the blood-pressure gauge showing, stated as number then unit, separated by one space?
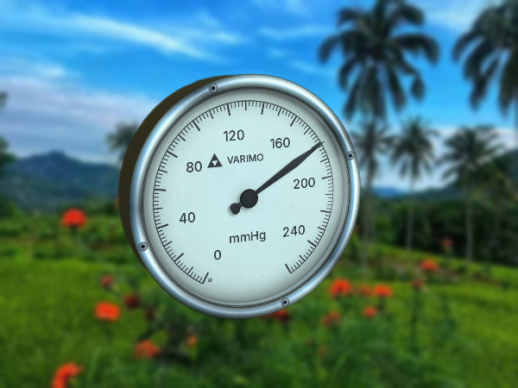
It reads 180 mmHg
